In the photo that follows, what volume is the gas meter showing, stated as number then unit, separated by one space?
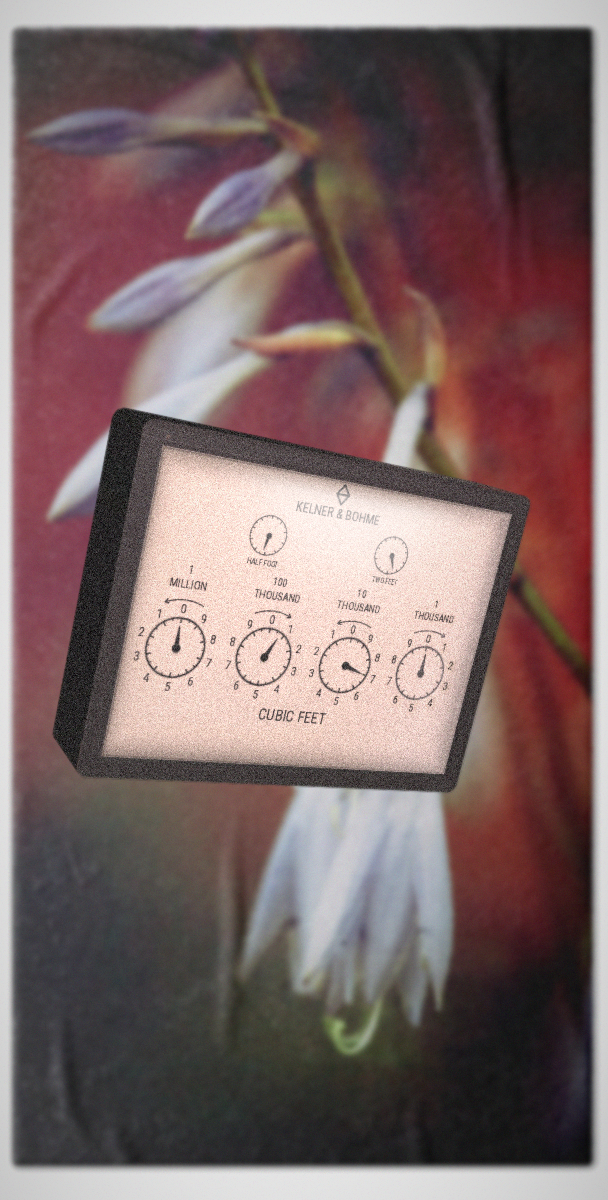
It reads 7000 ft³
